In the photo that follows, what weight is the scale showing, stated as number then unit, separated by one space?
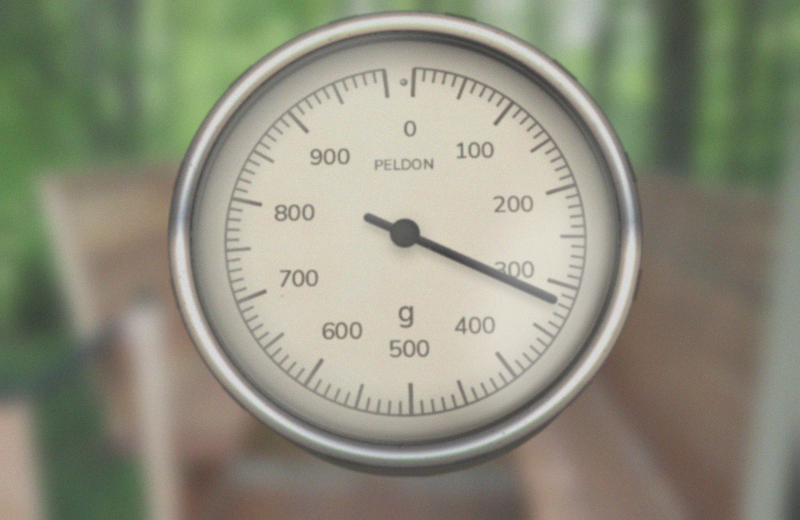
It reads 320 g
